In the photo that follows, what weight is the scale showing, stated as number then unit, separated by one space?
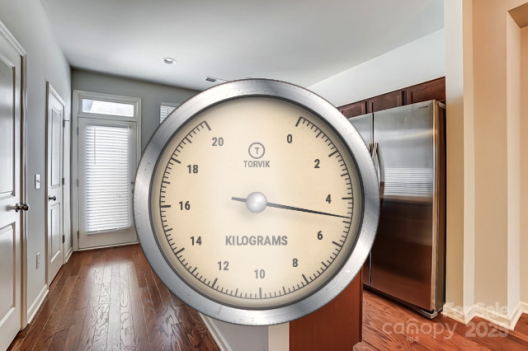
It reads 4.8 kg
